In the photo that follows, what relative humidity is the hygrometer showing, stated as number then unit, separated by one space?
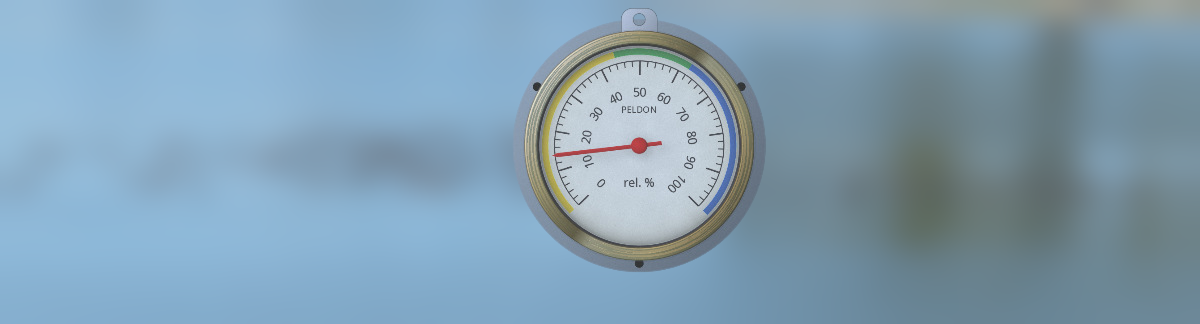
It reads 14 %
